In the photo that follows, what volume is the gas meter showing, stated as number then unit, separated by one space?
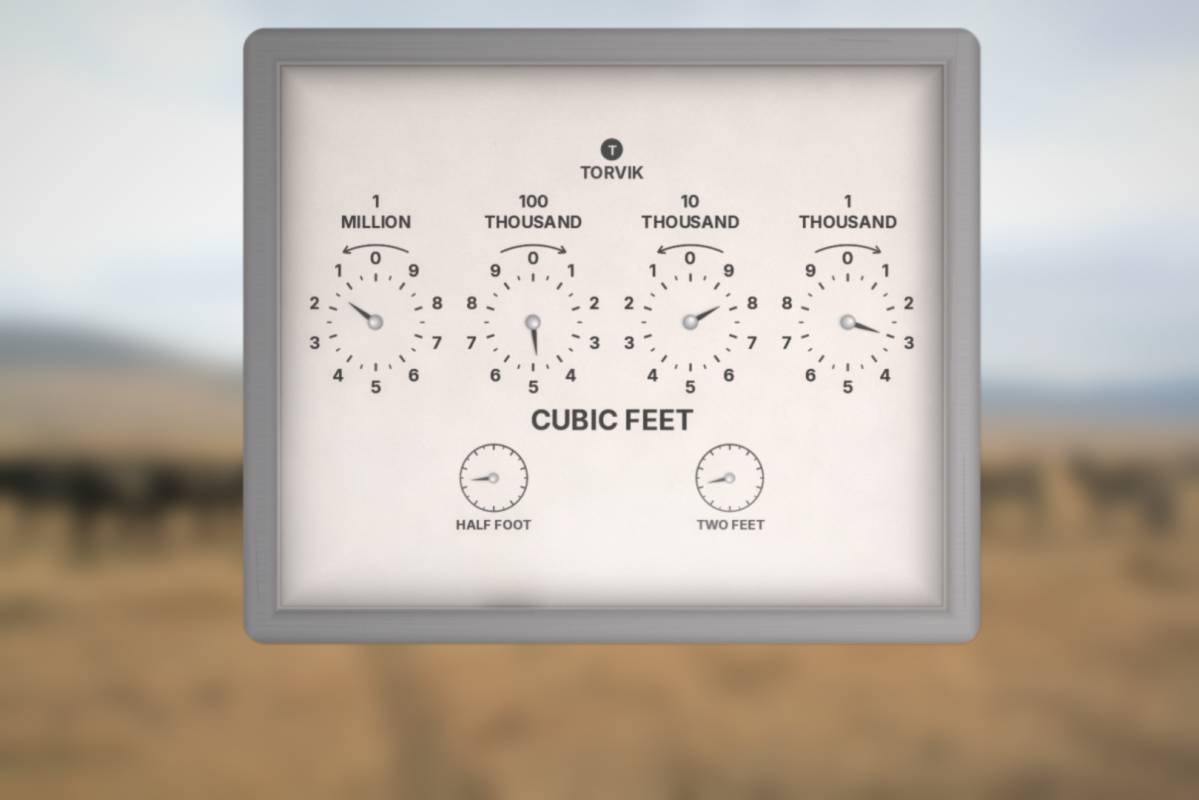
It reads 148300 ft³
